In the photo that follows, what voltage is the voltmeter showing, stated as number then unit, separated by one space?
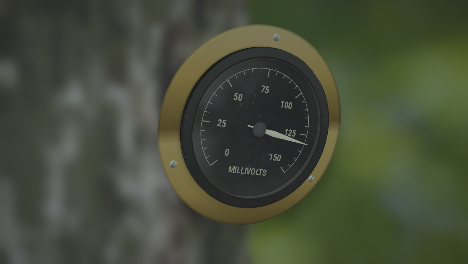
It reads 130 mV
